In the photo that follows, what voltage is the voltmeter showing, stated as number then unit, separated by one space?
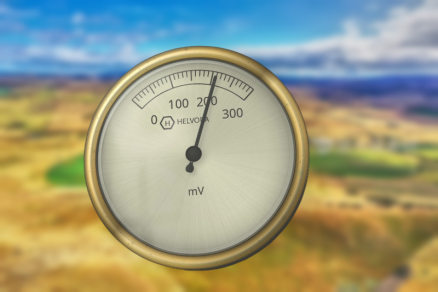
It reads 210 mV
